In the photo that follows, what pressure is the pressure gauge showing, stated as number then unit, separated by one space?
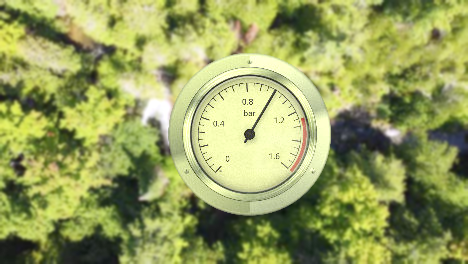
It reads 1 bar
